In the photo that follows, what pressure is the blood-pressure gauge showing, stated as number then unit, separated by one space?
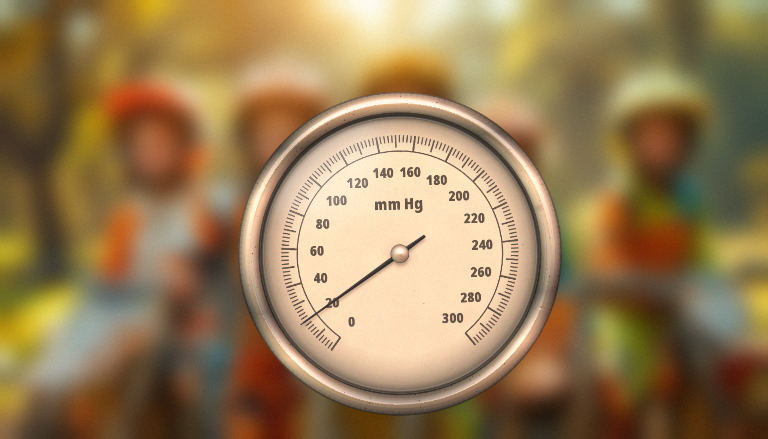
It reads 20 mmHg
